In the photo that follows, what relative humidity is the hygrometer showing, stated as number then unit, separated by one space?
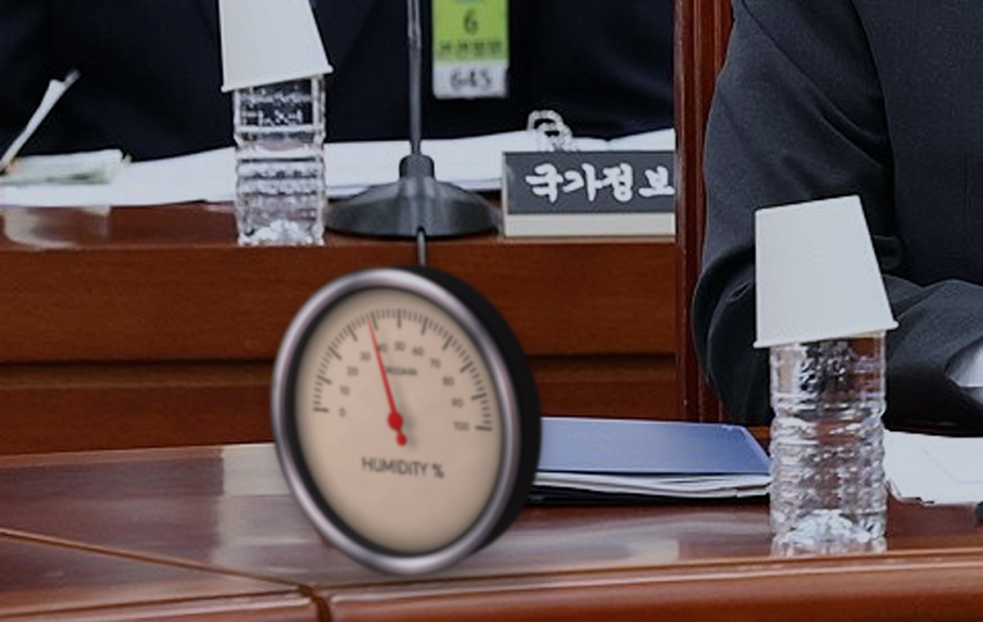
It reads 40 %
